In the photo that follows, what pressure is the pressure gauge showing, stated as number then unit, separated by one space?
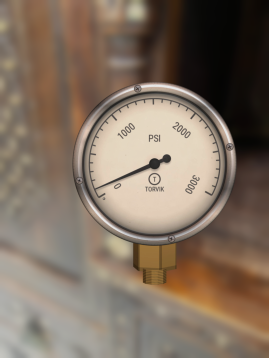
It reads 100 psi
